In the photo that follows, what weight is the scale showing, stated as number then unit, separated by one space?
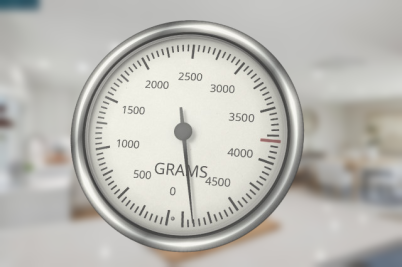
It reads 4900 g
